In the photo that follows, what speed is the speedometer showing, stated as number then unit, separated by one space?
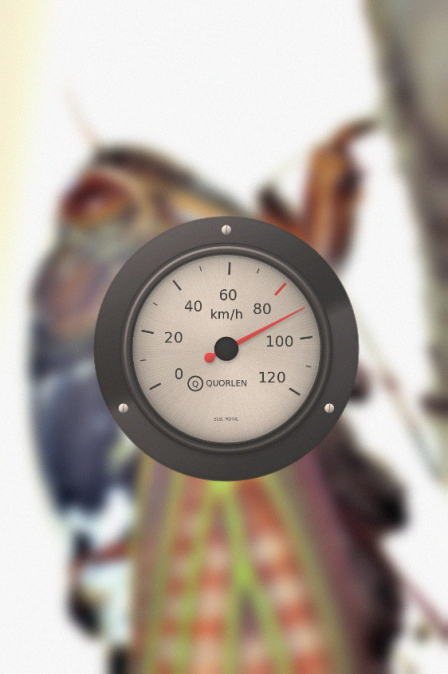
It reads 90 km/h
